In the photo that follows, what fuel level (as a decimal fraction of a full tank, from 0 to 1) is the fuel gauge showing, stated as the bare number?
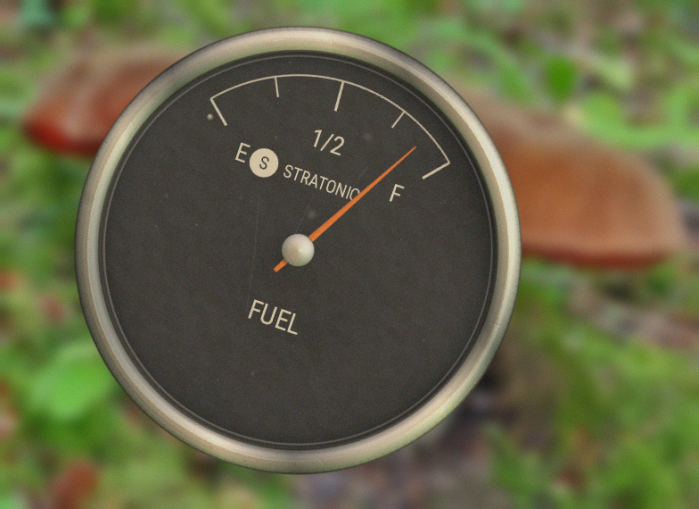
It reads 0.875
